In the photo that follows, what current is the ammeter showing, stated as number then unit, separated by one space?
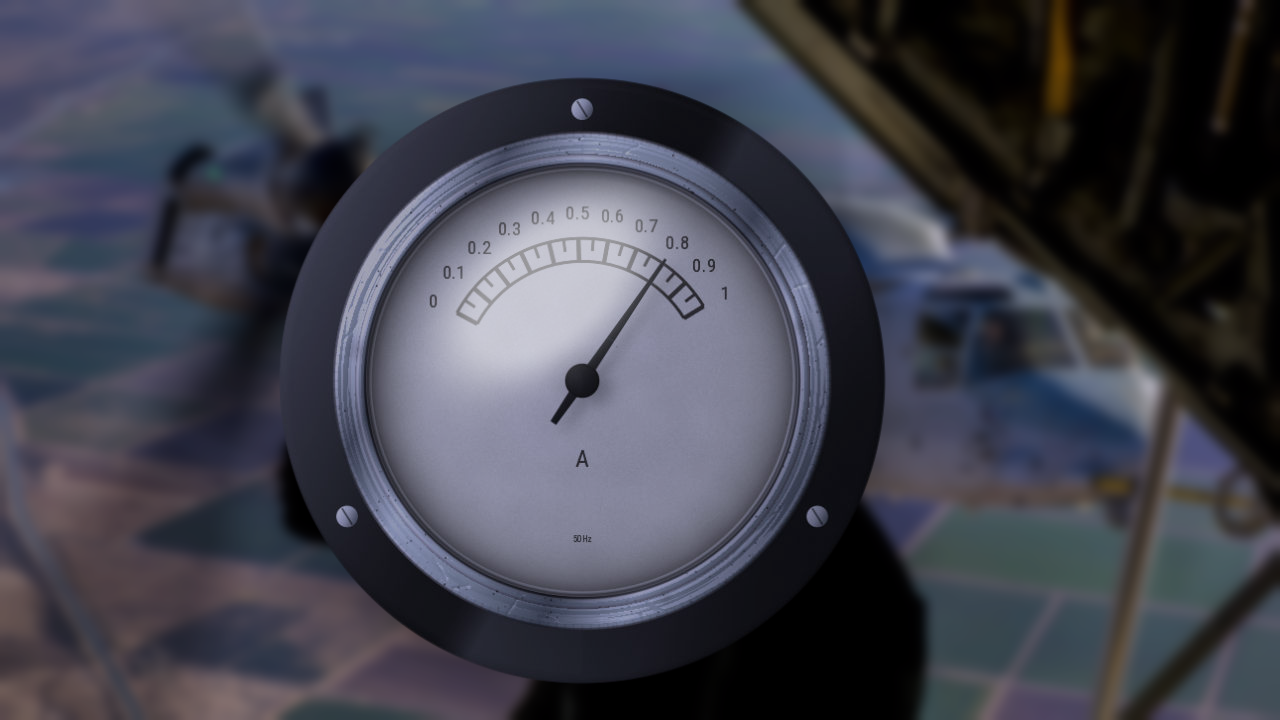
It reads 0.8 A
